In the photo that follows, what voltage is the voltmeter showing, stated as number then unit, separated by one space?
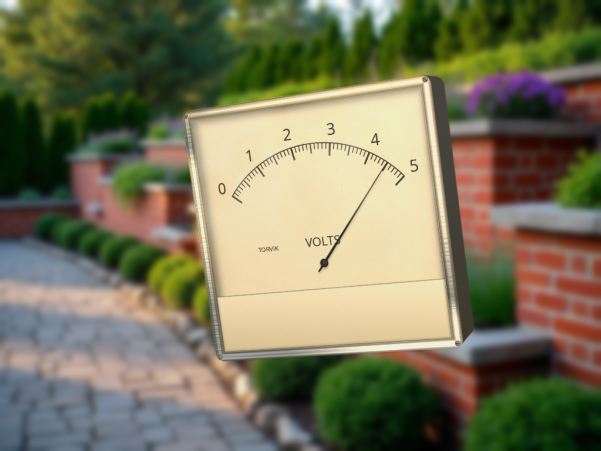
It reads 4.5 V
